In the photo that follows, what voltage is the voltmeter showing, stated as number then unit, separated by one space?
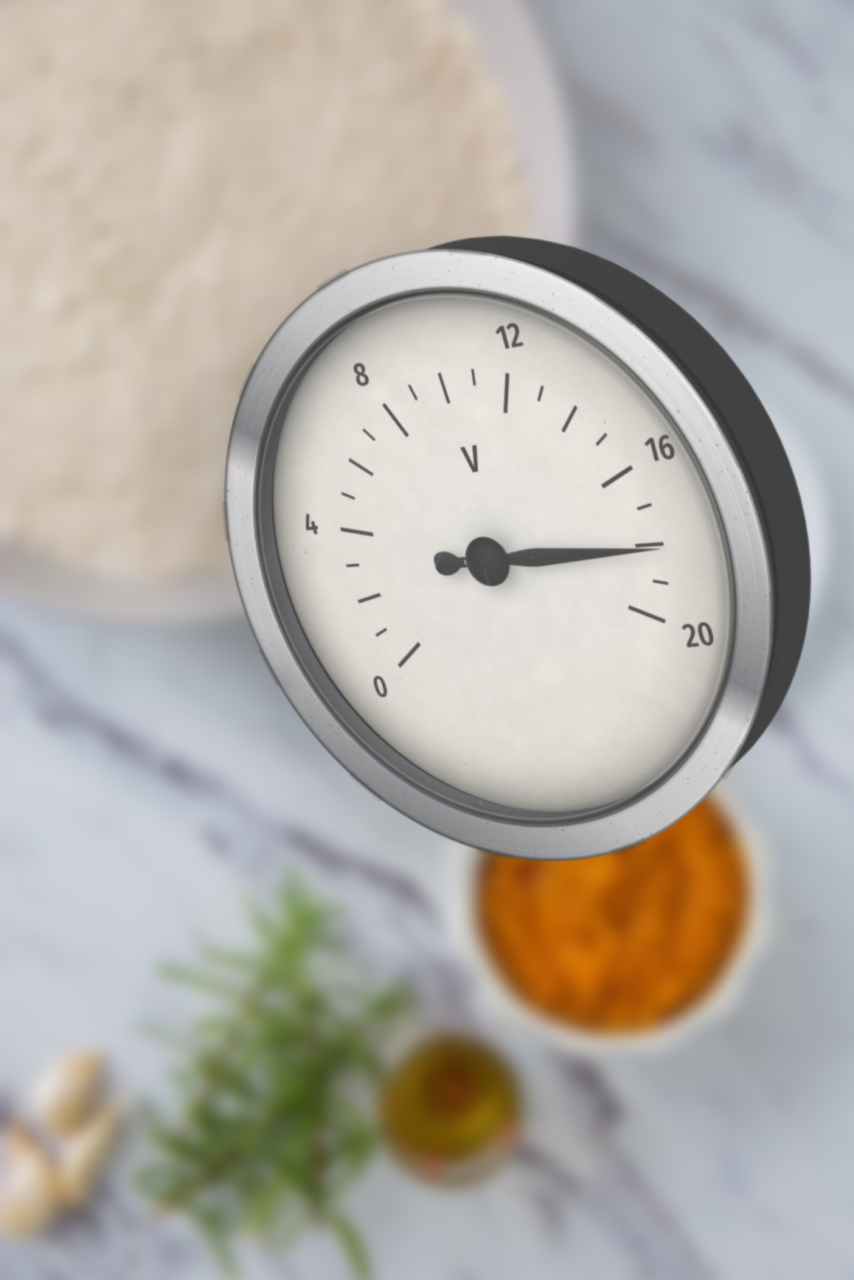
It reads 18 V
